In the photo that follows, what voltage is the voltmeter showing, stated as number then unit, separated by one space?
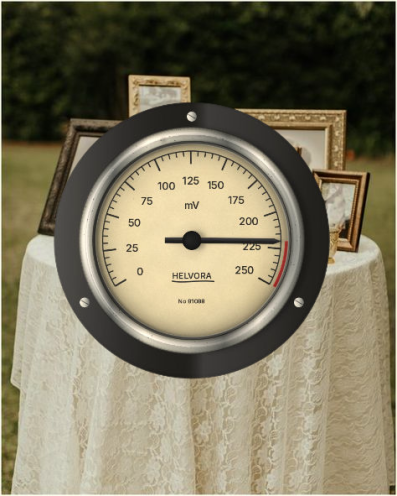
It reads 220 mV
